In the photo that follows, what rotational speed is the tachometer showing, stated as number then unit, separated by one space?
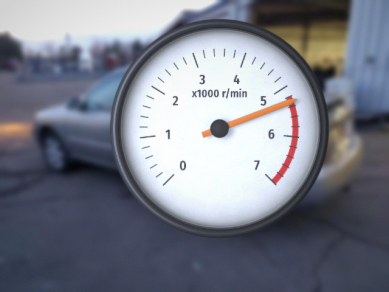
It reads 5300 rpm
